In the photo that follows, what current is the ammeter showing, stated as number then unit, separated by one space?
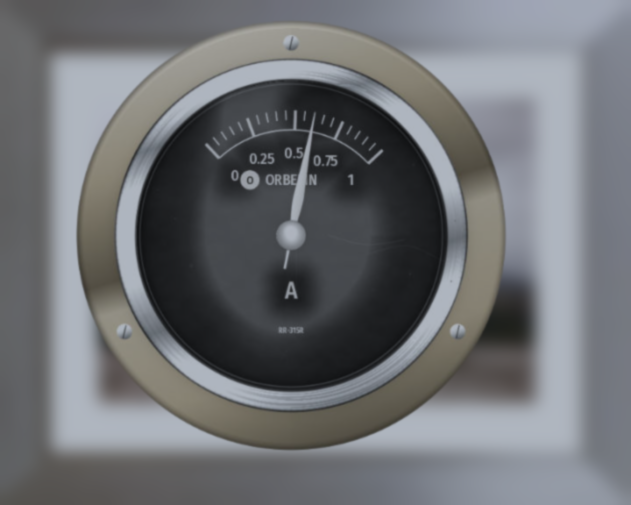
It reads 0.6 A
